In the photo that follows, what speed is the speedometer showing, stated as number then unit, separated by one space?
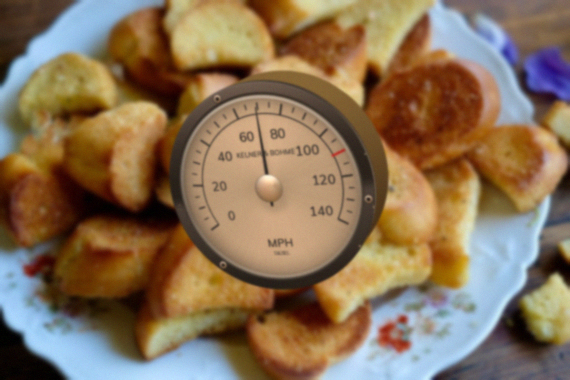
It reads 70 mph
